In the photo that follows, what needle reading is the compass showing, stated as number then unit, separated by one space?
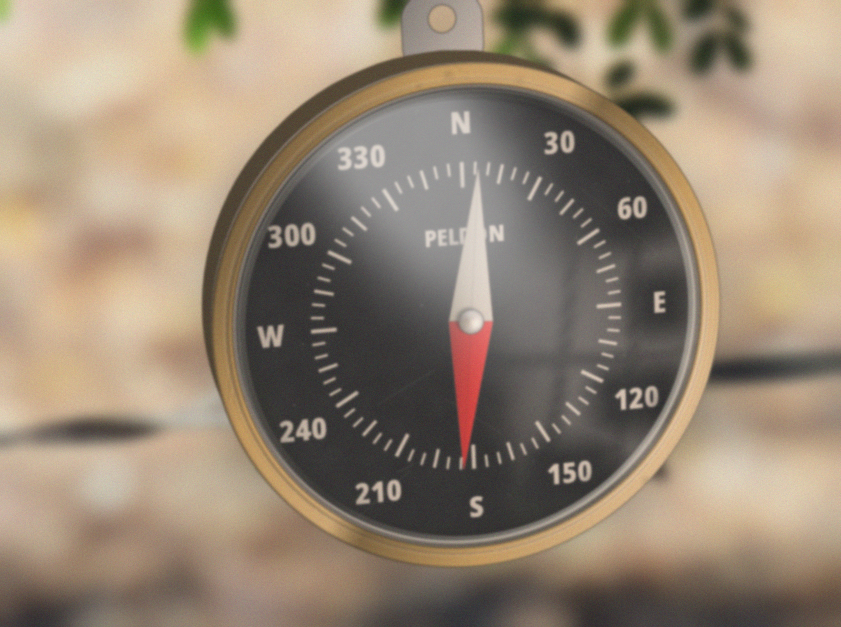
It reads 185 °
